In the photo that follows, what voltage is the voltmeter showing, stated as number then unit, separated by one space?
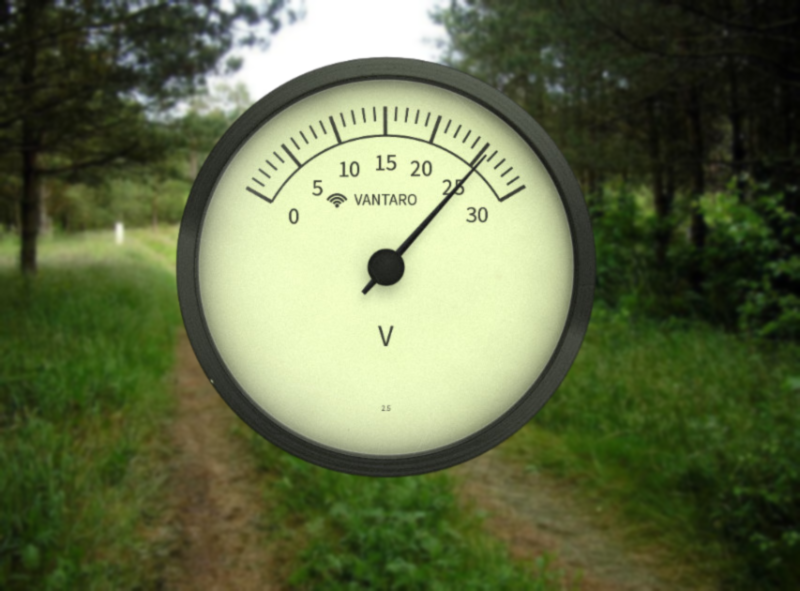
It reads 25.5 V
